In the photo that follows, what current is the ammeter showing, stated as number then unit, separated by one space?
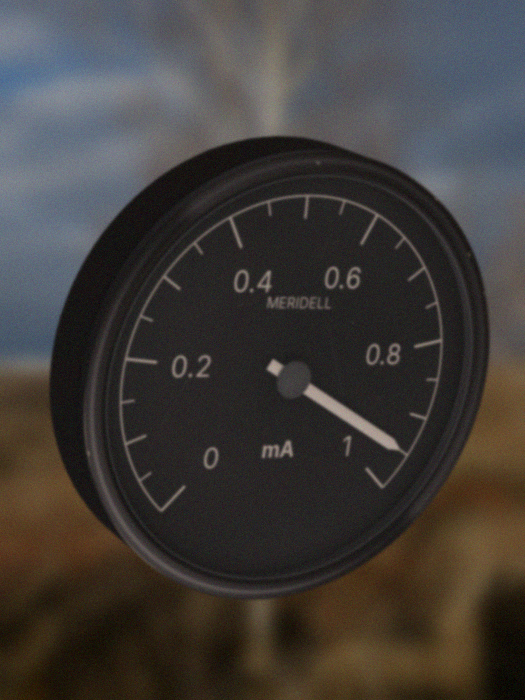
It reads 0.95 mA
